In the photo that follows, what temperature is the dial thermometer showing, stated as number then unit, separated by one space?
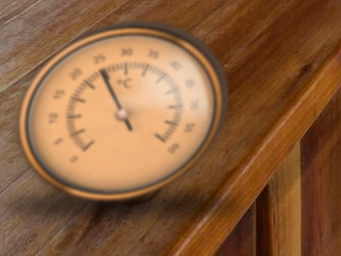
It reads 25 °C
